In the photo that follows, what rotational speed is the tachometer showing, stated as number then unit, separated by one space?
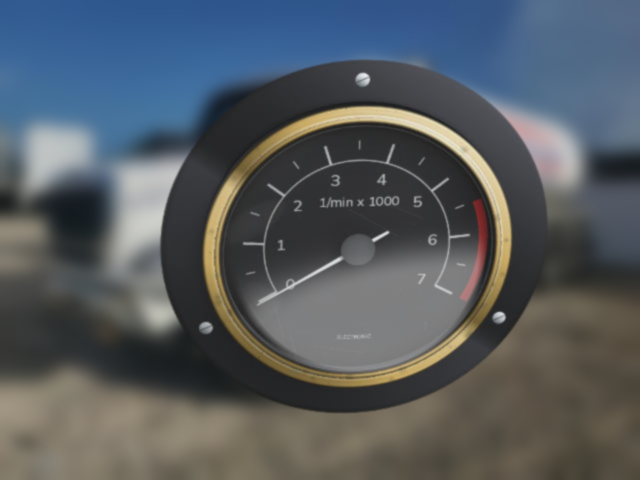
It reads 0 rpm
